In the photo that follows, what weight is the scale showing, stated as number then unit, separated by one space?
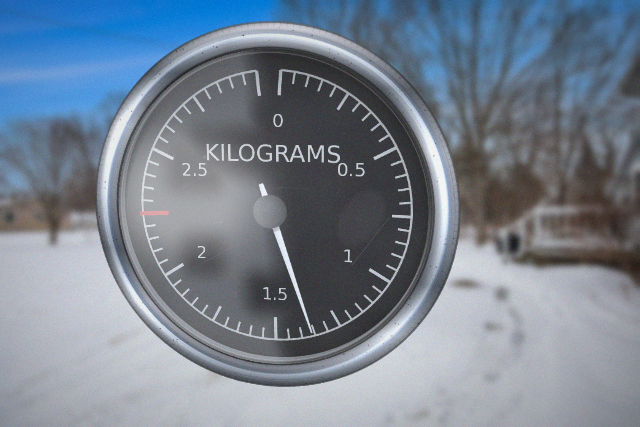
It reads 1.35 kg
